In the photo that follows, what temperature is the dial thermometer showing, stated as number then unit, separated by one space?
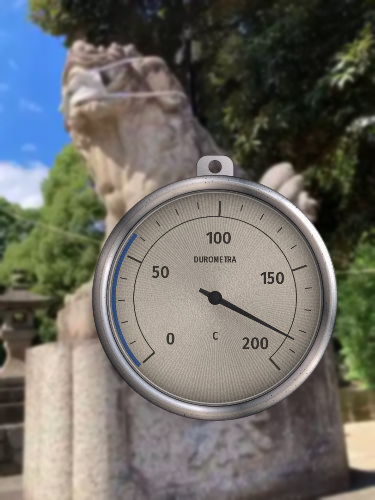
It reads 185 °C
